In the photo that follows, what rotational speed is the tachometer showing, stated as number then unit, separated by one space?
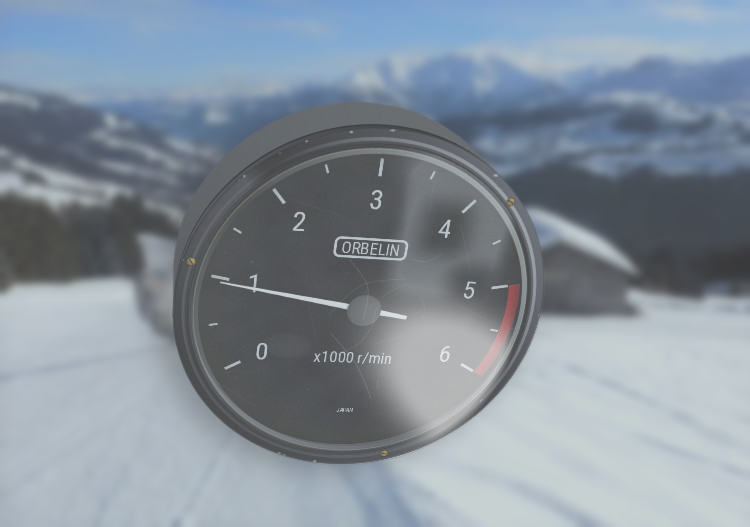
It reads 1000 rpm
